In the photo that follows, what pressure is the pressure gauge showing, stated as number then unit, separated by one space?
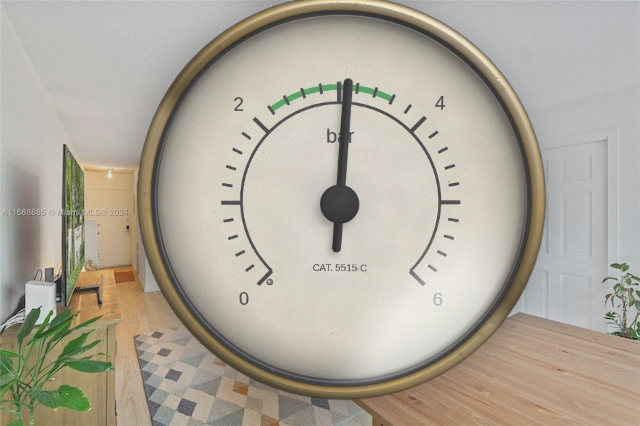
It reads 3.1 bar
